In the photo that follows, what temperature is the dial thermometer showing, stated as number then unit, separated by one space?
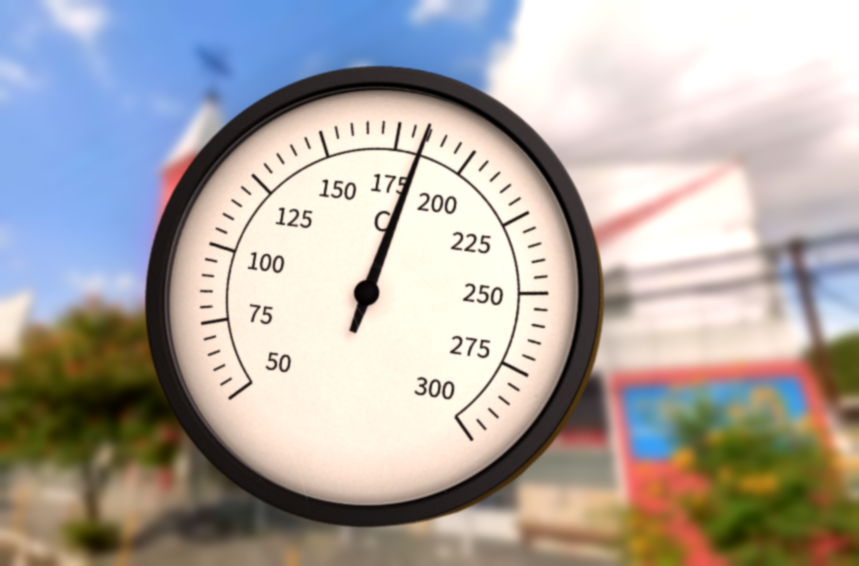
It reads 185 °C
